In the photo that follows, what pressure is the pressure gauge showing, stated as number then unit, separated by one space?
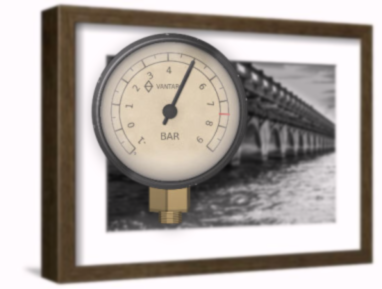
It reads 5 bar
